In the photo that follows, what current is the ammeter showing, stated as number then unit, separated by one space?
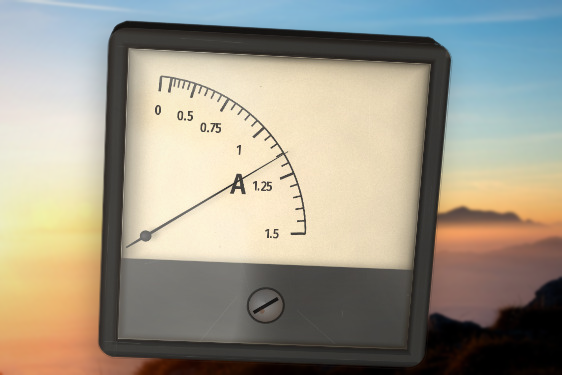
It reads 1.15 A
